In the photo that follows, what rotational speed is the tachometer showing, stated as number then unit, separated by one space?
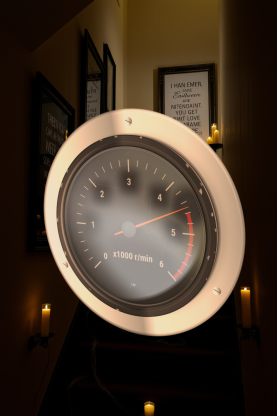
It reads 4500 rpm
